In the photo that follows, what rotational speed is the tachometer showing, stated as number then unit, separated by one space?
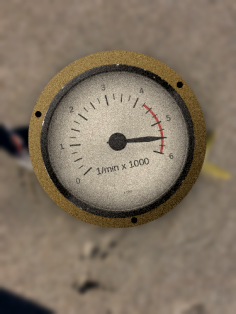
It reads 5500 rpm
